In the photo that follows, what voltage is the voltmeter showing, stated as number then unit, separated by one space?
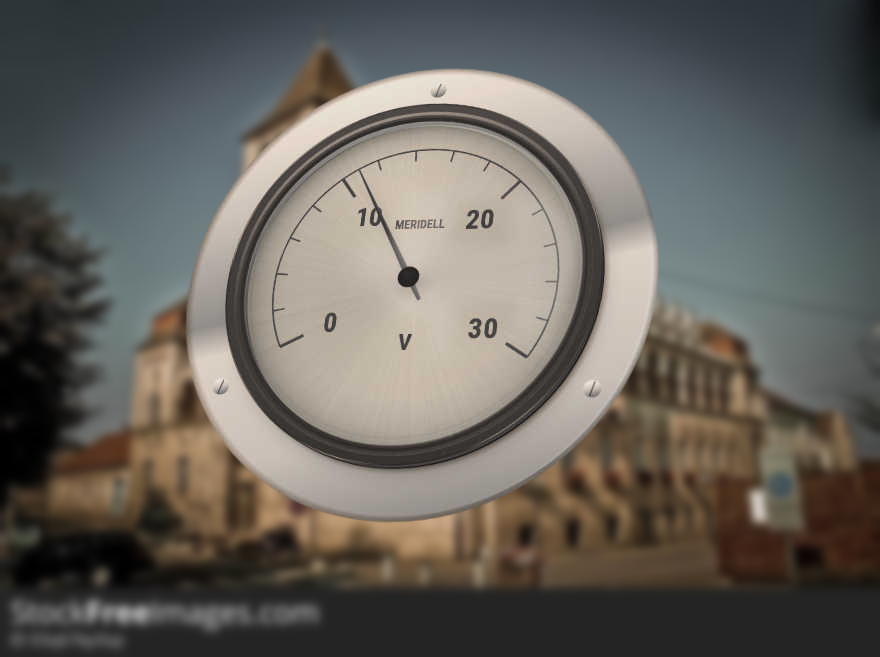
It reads 11 V
